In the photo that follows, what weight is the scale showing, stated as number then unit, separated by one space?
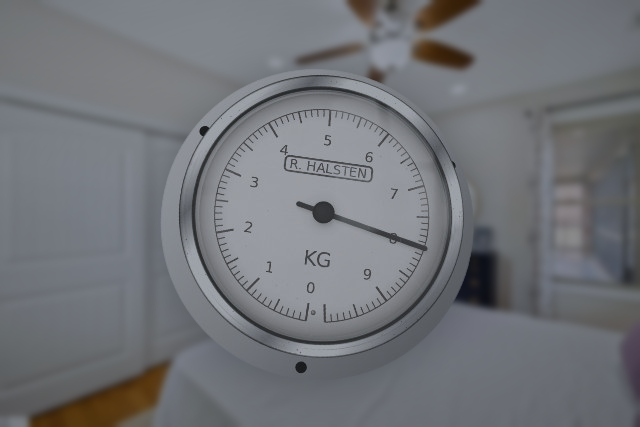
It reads 8 kg
